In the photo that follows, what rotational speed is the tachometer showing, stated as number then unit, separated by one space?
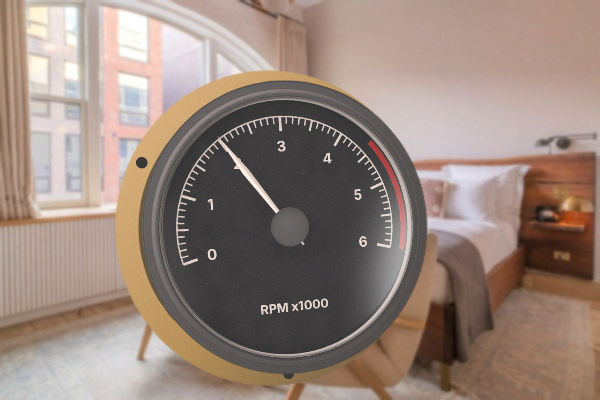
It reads 2000 rpm
